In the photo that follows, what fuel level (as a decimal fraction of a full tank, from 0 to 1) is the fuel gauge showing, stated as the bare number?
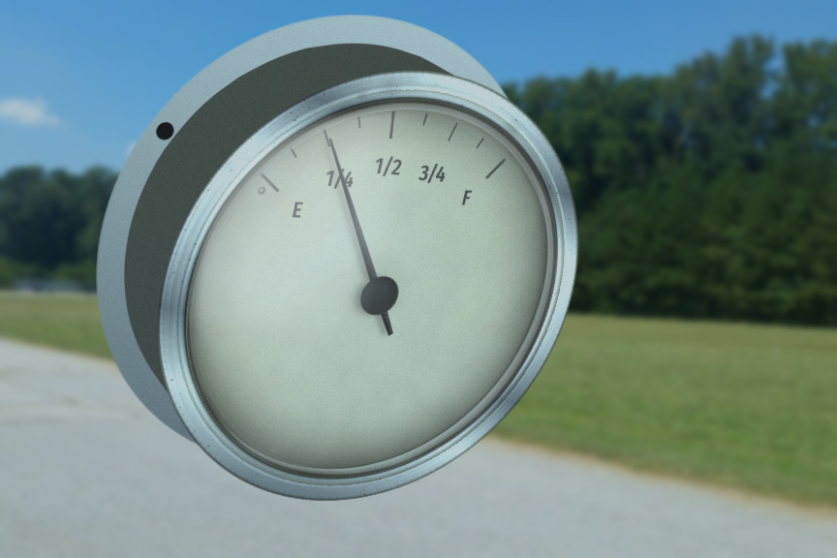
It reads 0.25
